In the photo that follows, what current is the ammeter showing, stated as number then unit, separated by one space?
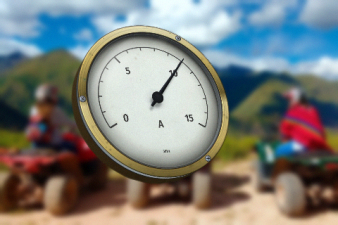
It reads 10 A
